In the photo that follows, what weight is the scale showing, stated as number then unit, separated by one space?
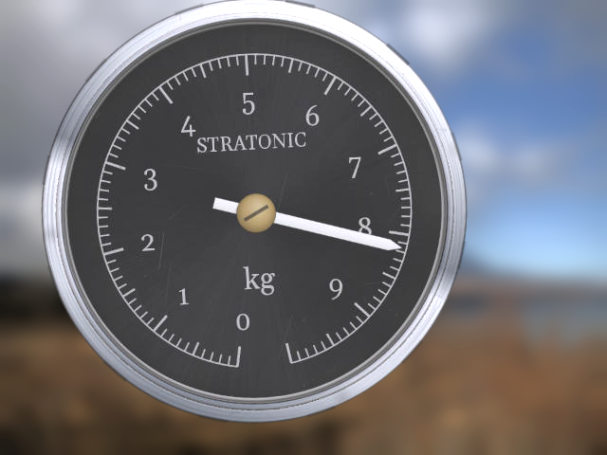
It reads 8.15 kg
